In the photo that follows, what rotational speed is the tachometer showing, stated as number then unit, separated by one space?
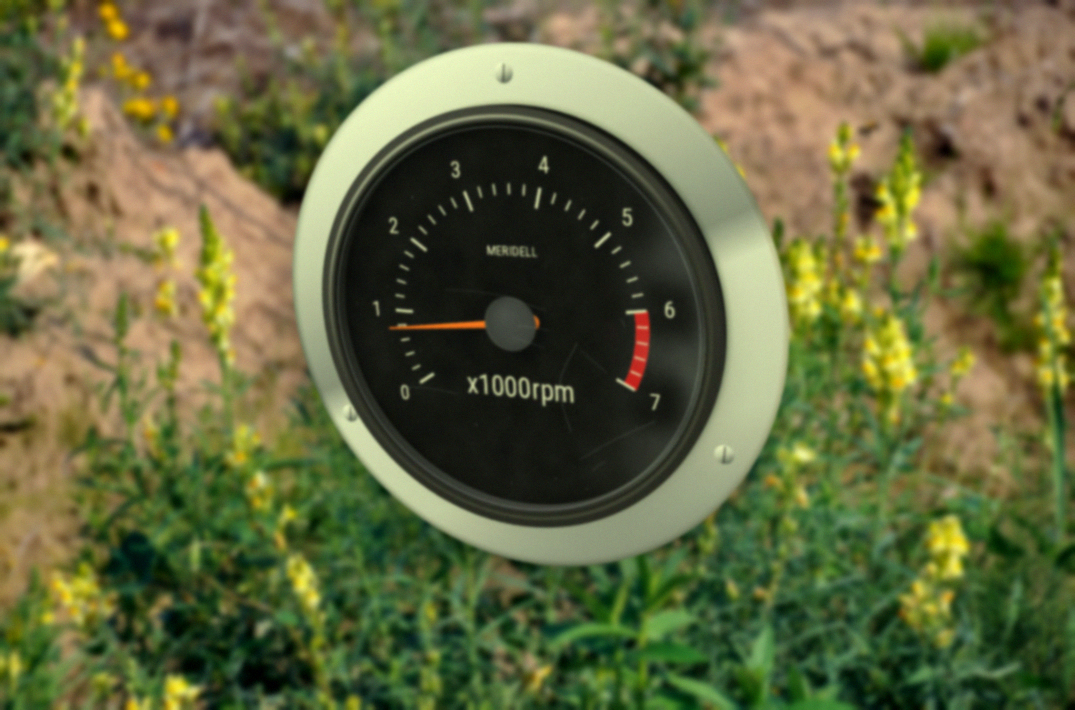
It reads 800 rpm
